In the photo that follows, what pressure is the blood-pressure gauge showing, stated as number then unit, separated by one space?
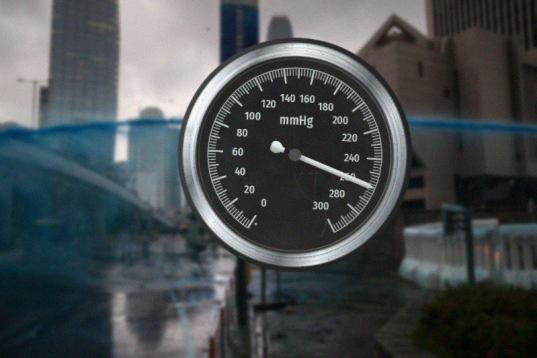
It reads 260 mmHg
